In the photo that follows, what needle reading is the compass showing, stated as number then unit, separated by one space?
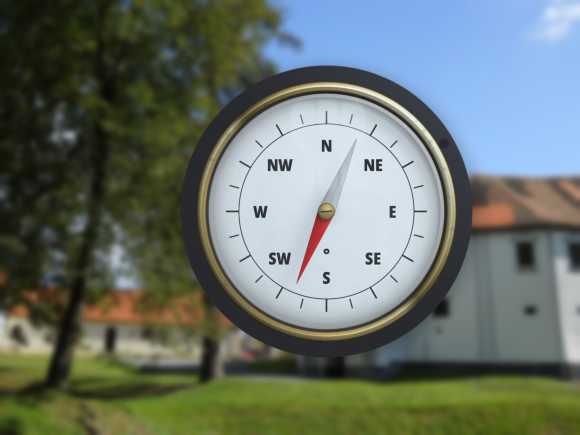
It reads 202.5 °
